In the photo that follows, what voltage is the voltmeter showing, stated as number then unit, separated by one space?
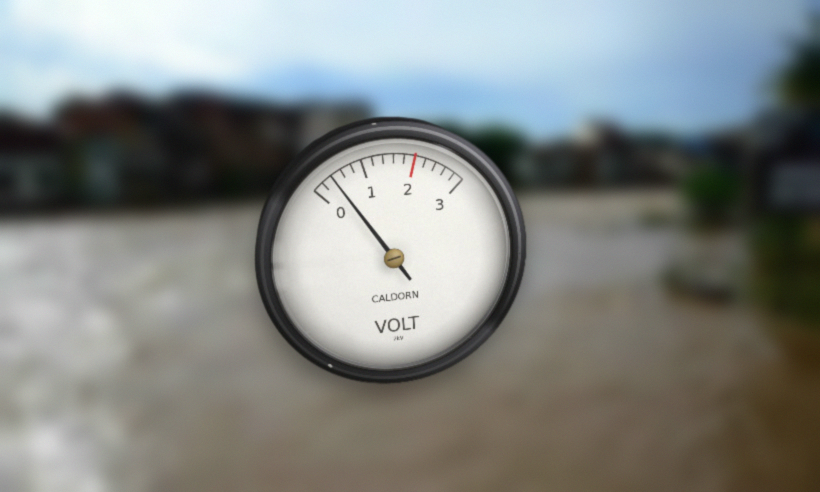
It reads 0.4 V
